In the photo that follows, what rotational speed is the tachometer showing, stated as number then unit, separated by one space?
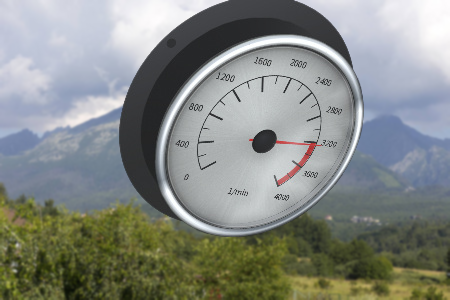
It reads 3200 rpm
